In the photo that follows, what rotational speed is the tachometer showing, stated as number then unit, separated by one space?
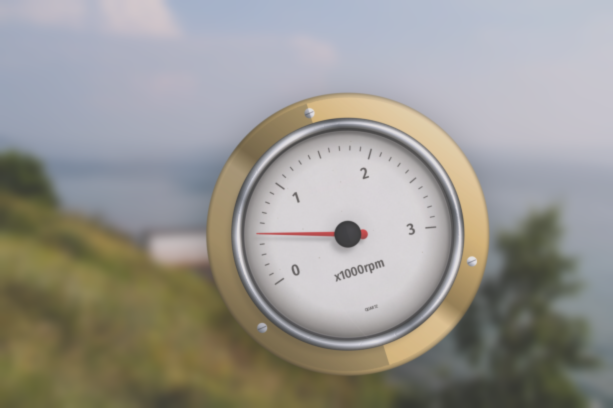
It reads 500 rpm
